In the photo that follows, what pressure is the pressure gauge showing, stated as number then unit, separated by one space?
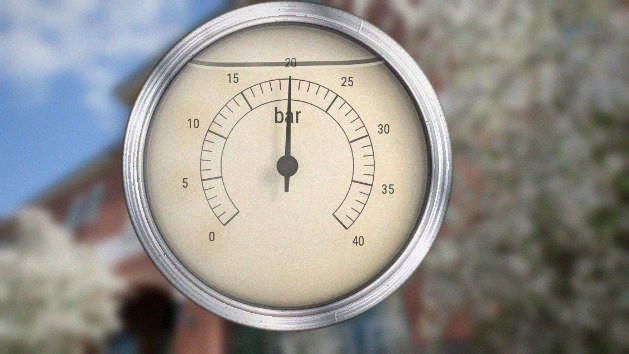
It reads 20 bar
